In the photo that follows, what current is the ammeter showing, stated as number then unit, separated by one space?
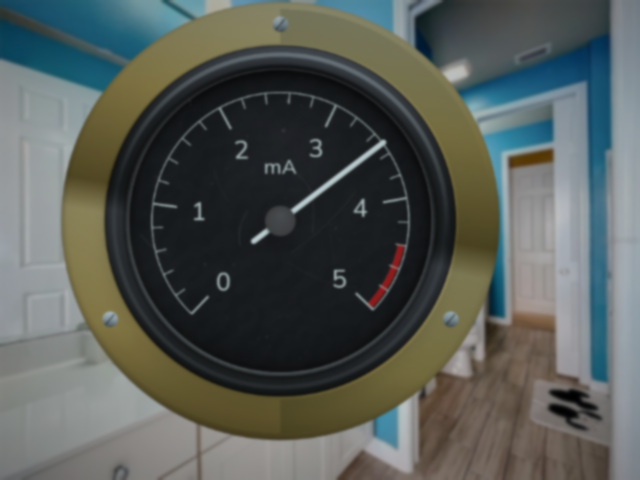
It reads 3.5 mA
